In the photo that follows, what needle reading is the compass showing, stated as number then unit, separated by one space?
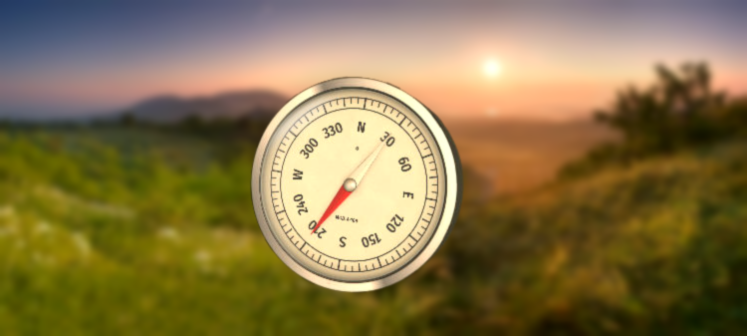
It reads 210 °
